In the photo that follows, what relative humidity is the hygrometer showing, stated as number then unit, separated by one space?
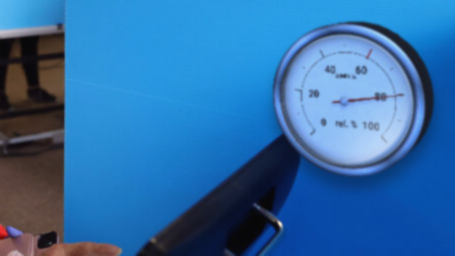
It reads 80 %
